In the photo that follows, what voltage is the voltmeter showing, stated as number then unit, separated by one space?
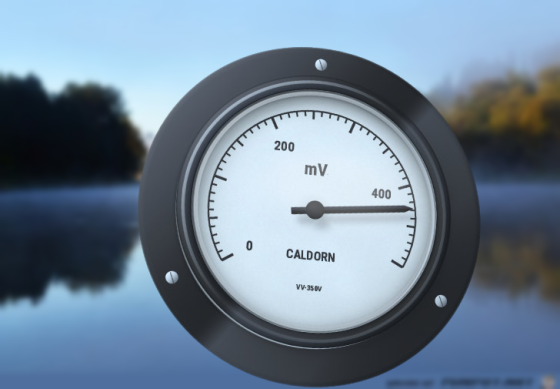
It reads 430 mV
